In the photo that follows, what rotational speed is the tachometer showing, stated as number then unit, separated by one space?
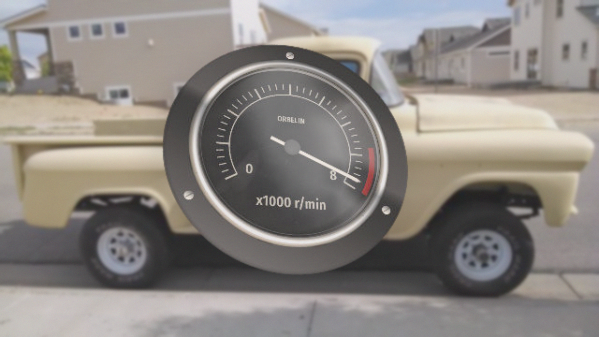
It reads 7800 rpm
